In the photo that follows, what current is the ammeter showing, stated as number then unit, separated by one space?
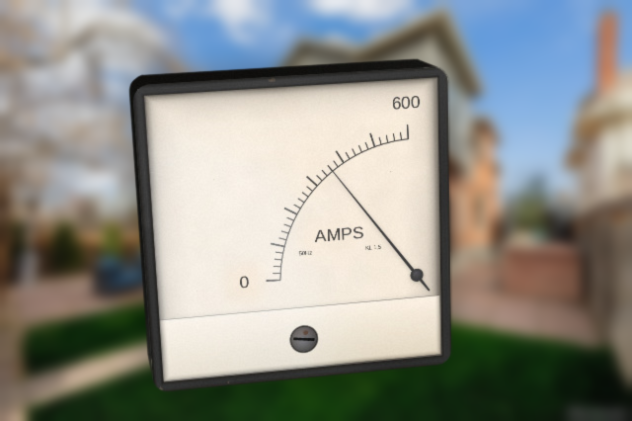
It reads 360 A
